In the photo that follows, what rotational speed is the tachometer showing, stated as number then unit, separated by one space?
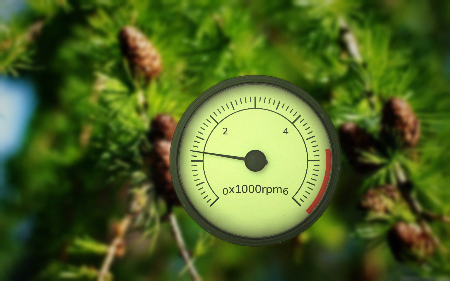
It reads 1200 rpm
